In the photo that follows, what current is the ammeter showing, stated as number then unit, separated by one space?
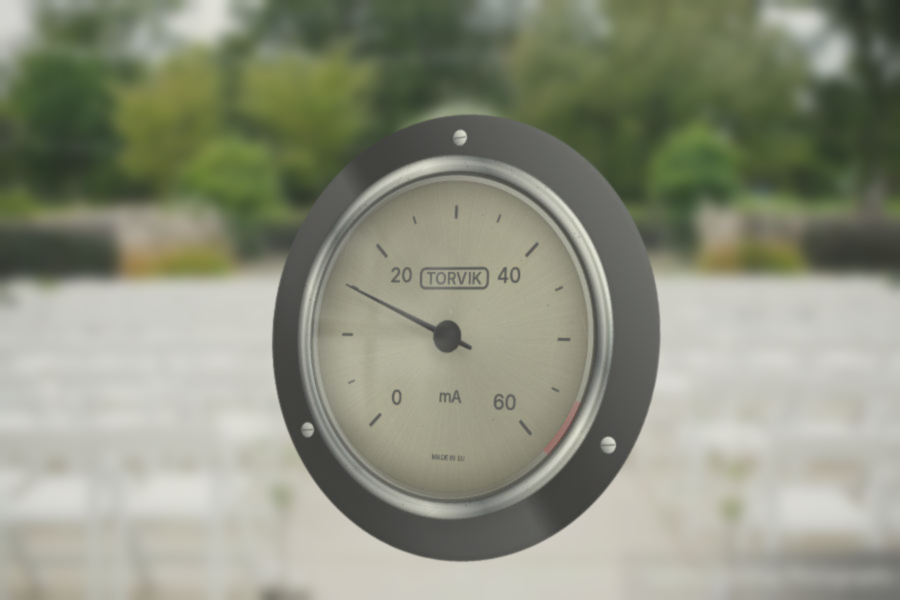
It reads 15 mA
